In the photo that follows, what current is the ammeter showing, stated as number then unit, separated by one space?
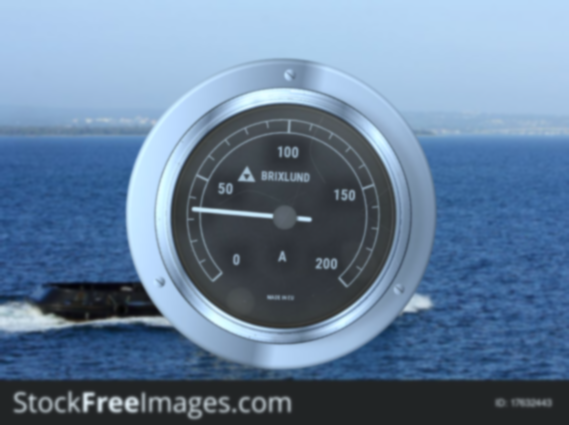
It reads 35 A
